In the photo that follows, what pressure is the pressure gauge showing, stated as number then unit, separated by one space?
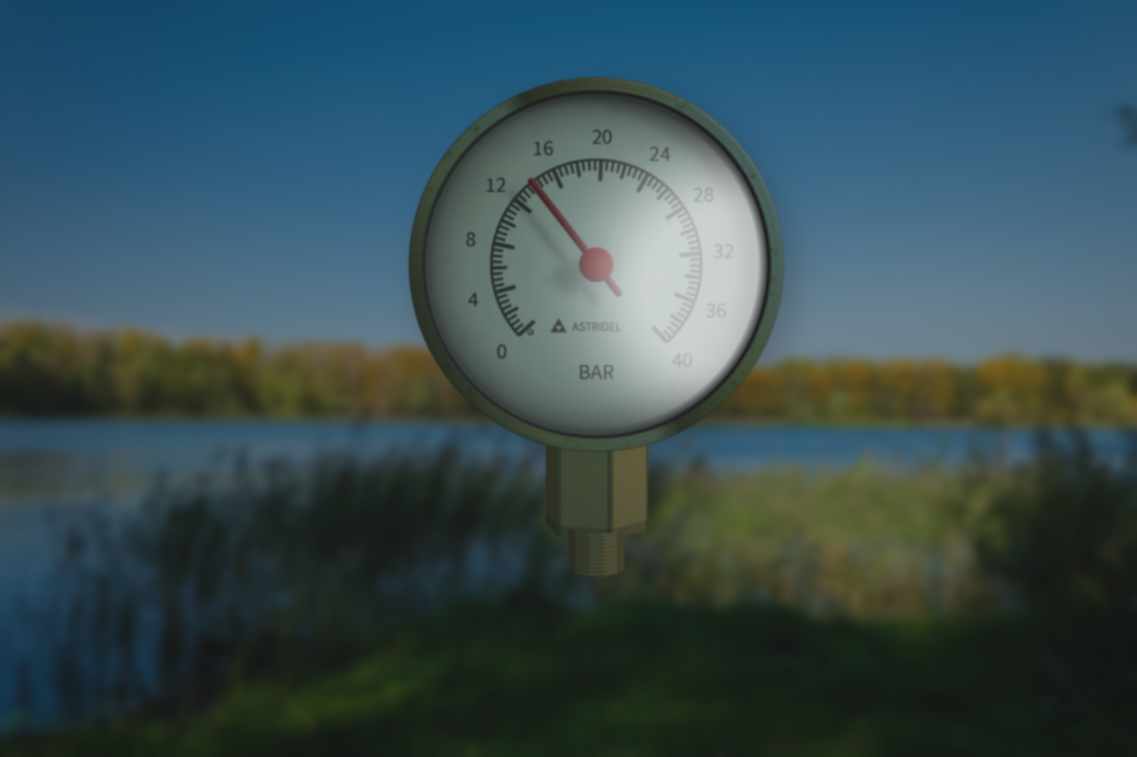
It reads 14 bar
